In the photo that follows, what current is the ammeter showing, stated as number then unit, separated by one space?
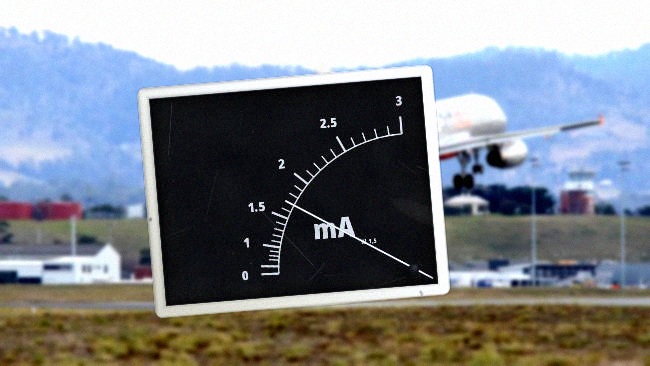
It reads 1.7 mA
